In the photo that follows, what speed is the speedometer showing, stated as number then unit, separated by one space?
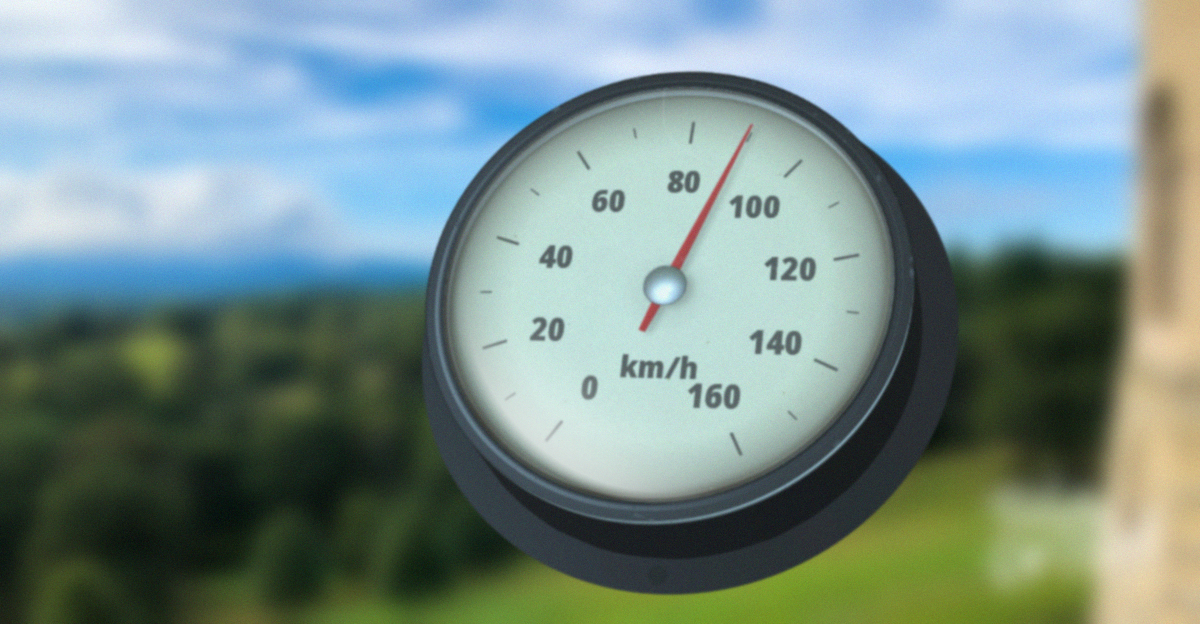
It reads 90 km/h
